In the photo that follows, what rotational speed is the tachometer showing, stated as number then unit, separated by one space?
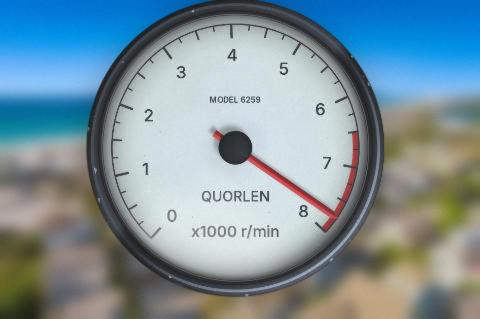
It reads 7750 rpm
